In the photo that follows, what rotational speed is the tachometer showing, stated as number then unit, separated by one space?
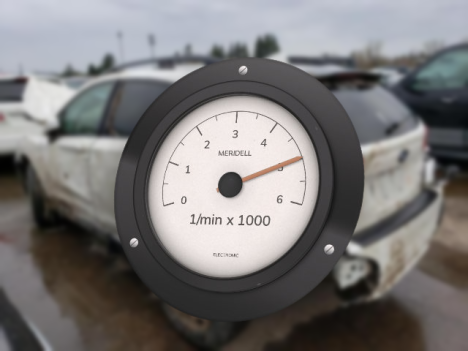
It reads 5000 rpm
